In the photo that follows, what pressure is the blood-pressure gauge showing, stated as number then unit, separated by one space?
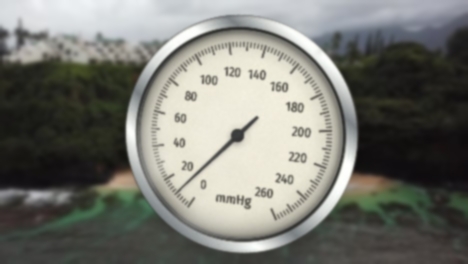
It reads 10 mmHg
